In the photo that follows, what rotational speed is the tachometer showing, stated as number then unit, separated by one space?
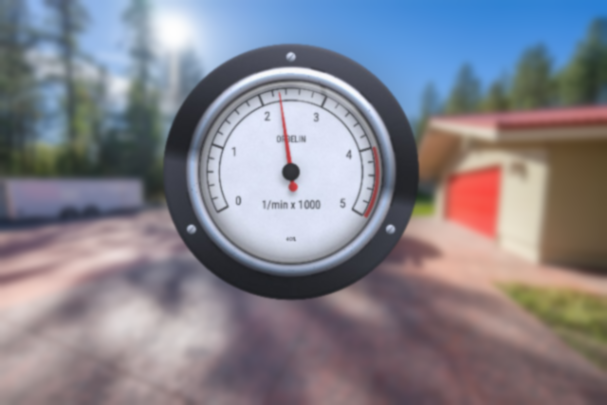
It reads 2300 rpm
